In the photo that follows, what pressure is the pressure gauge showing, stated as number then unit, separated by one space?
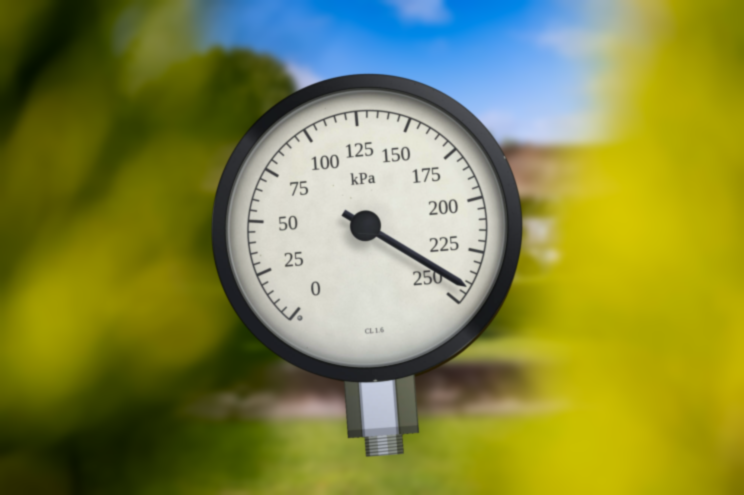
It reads 242.5 kPa
